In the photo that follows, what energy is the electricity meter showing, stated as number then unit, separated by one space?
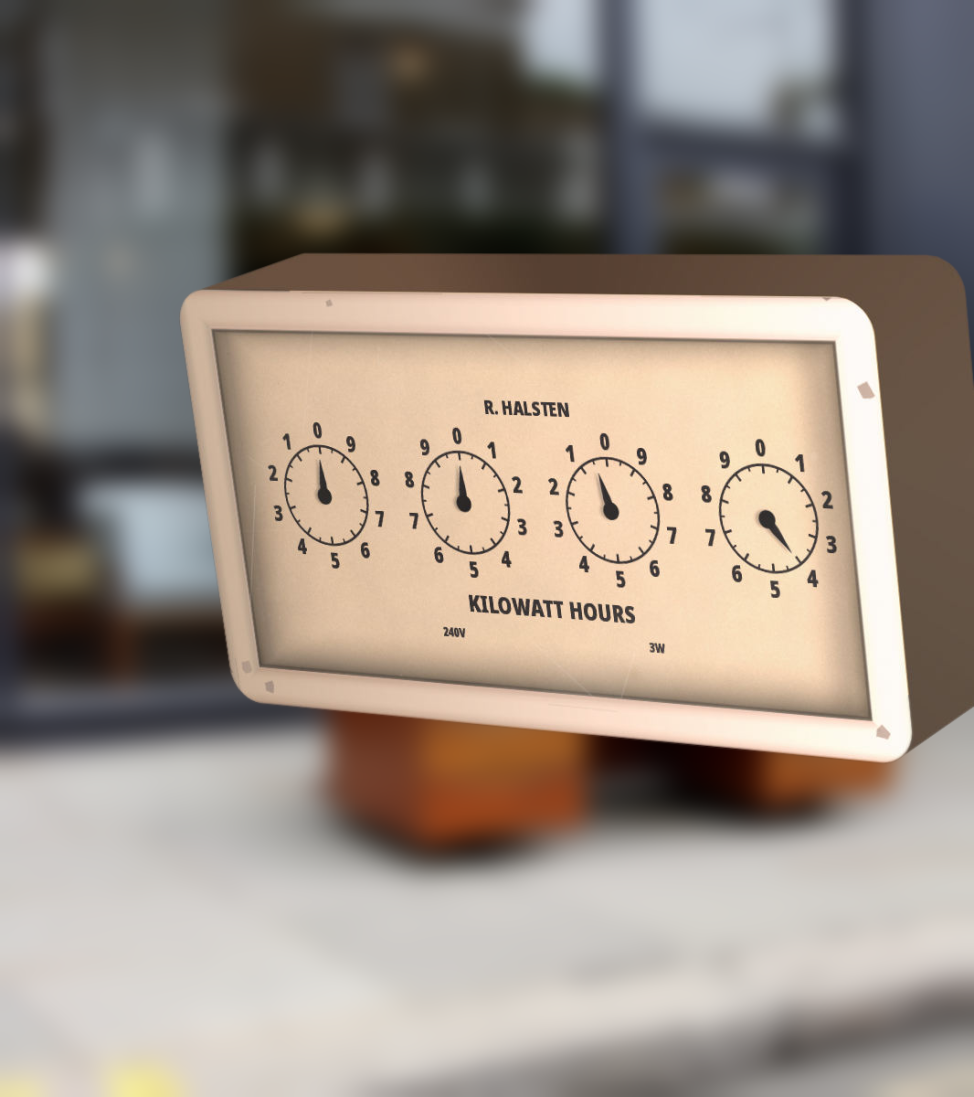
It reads 4 kWh
